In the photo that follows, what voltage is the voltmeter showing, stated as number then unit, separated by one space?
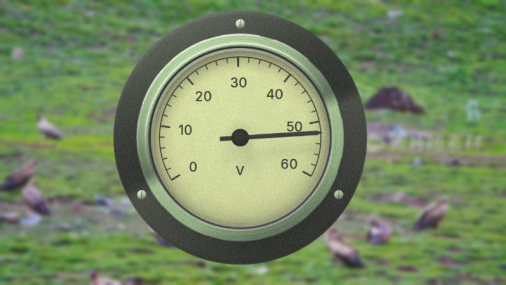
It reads 52 V
